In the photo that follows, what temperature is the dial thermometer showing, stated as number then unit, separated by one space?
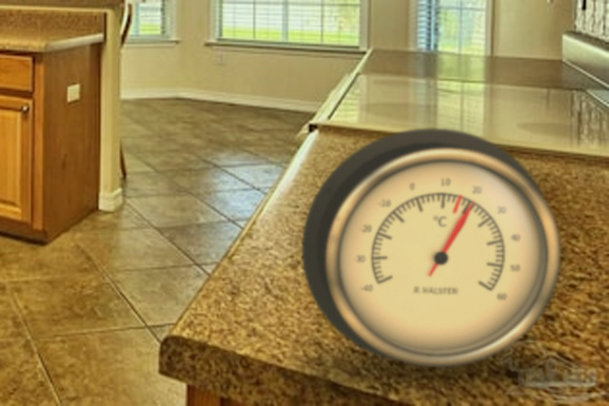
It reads 20 °C
